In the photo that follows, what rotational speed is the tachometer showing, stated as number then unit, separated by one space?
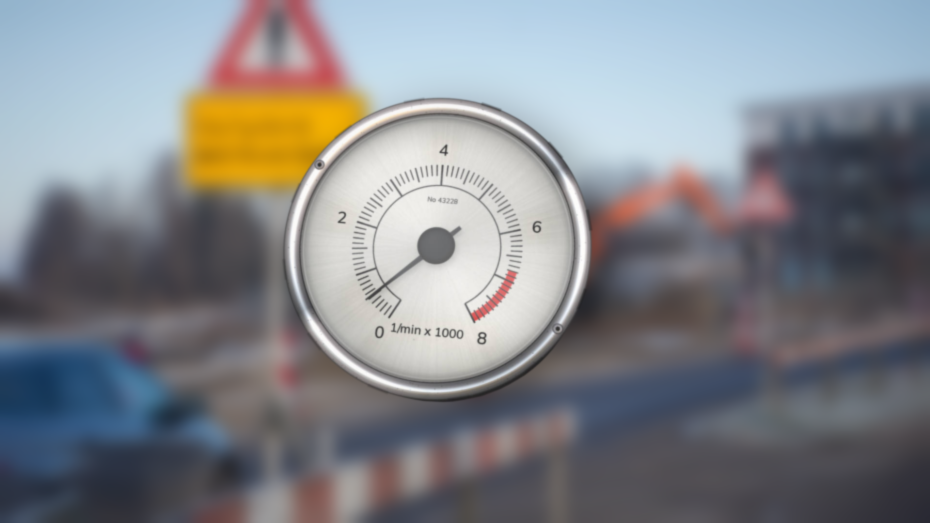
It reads 500 rpm
